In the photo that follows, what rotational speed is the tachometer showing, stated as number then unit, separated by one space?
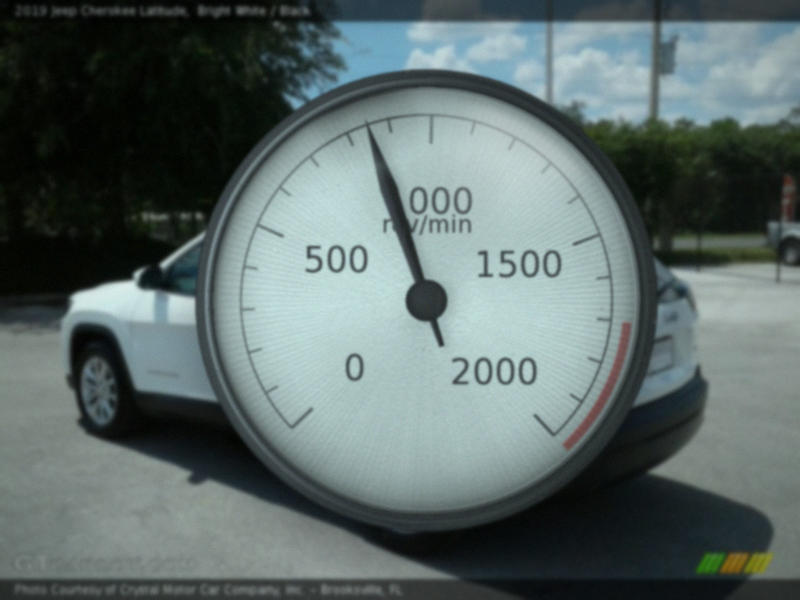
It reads 850 rpm
